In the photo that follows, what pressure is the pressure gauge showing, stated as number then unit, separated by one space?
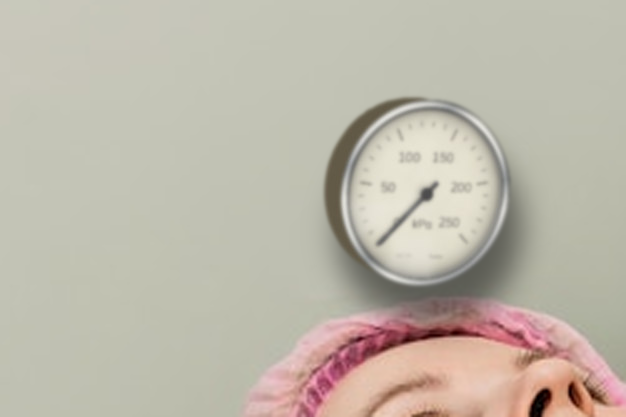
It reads 0 kPa
